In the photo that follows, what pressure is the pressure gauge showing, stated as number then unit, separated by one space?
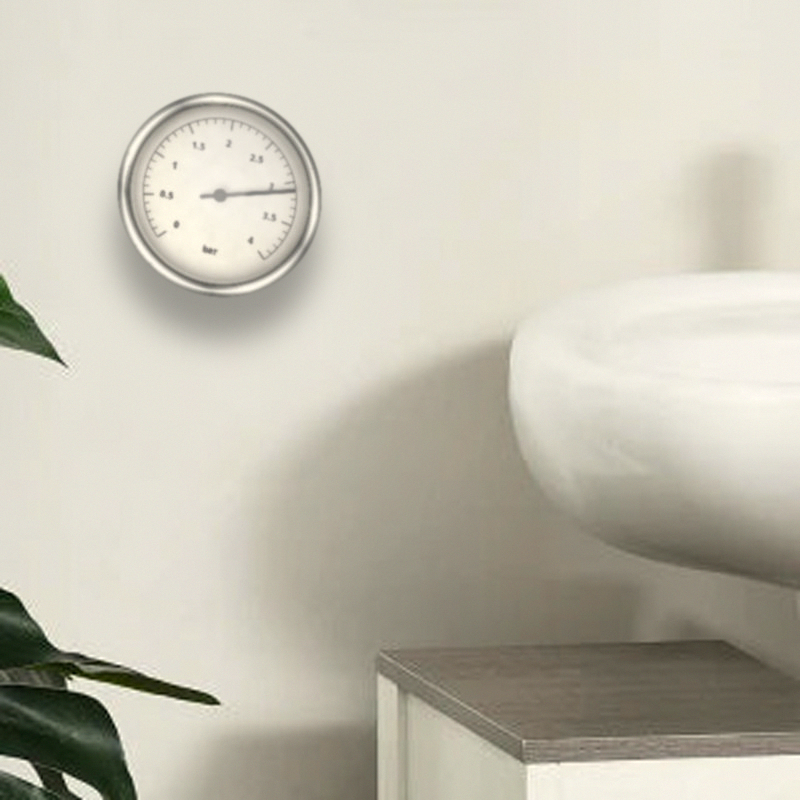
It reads 3.1 bar
